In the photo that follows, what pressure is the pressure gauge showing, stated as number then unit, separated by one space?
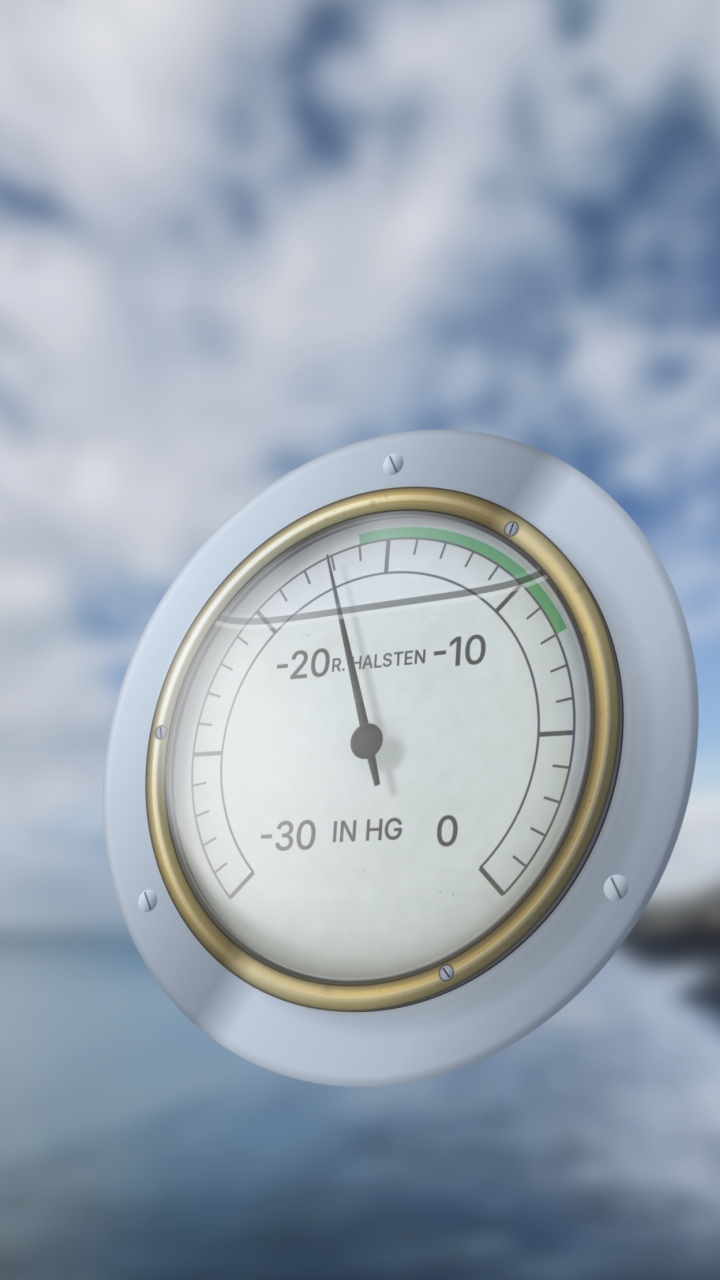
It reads -17 inHg
